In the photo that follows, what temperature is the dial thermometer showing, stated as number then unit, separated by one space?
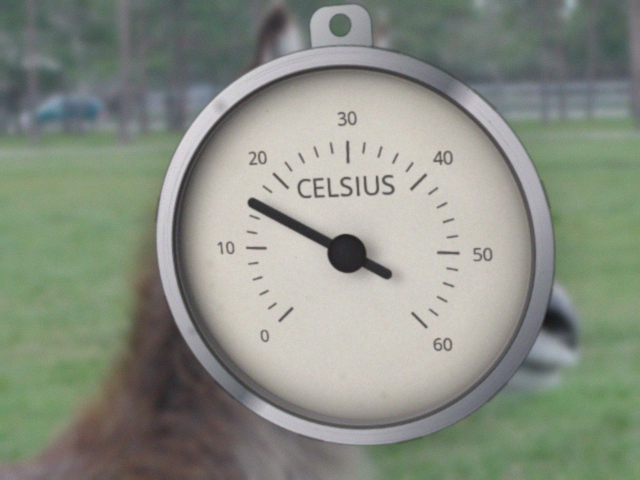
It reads 16 °C
